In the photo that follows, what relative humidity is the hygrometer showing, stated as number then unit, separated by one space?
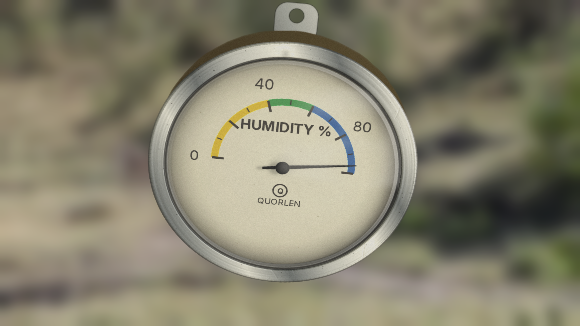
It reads 95 %
